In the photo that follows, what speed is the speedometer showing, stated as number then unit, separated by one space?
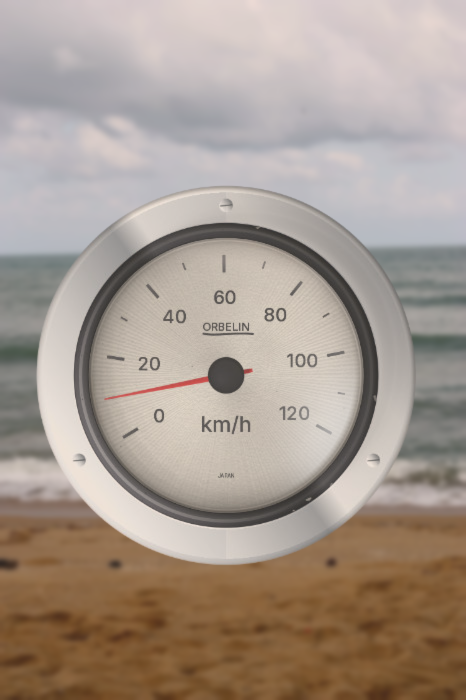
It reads 10 km/h
